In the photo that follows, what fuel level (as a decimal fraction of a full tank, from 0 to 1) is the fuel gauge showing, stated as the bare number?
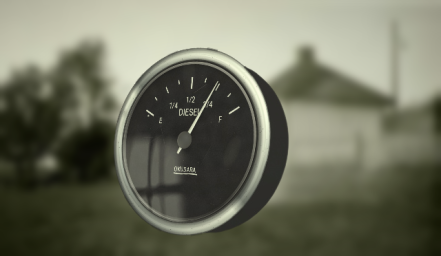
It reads 0.75
